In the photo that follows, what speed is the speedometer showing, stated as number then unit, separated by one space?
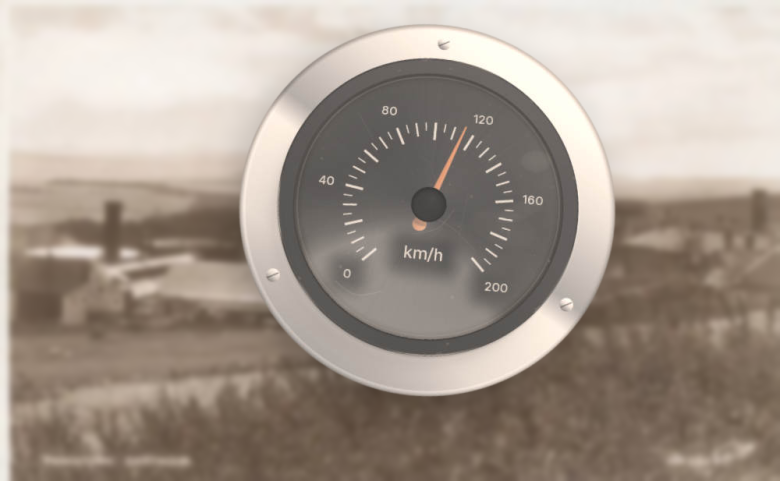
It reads 115 km/h
